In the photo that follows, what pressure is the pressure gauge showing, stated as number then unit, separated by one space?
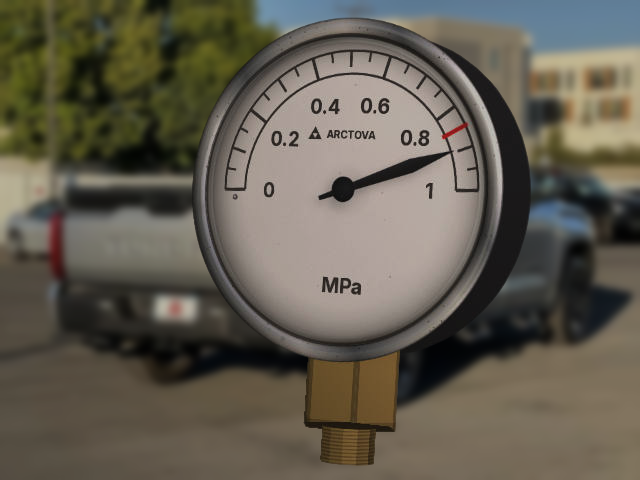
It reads 0.9 MPa
